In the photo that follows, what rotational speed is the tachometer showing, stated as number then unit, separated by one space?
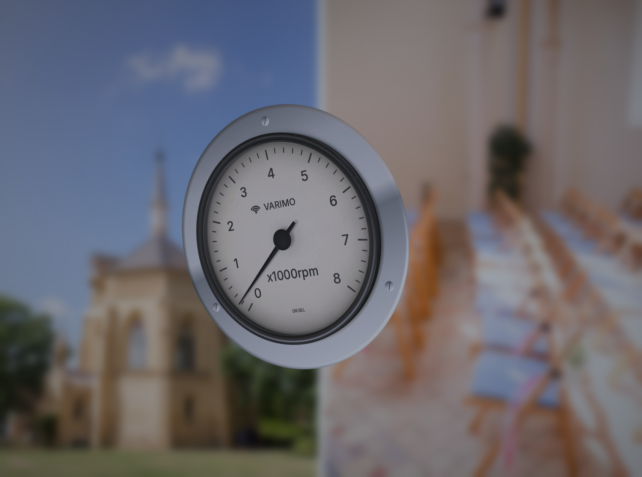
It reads 200 rpm
